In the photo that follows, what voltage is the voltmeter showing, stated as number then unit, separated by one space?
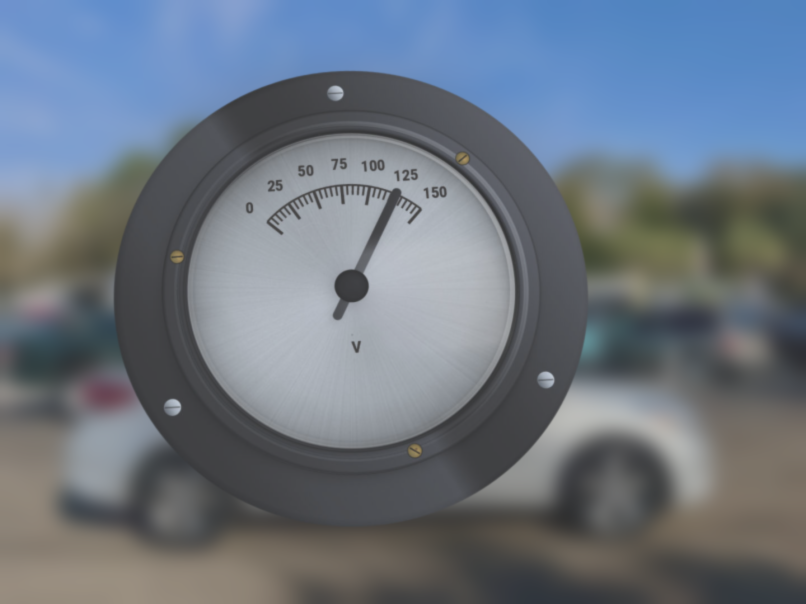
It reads 125 V
